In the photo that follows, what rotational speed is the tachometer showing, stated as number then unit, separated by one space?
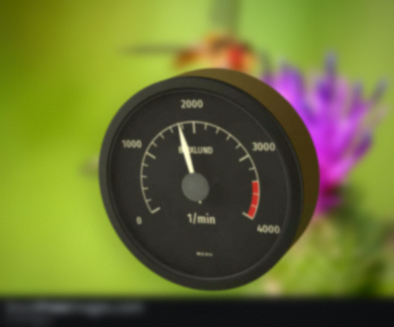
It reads 1800 rpm
